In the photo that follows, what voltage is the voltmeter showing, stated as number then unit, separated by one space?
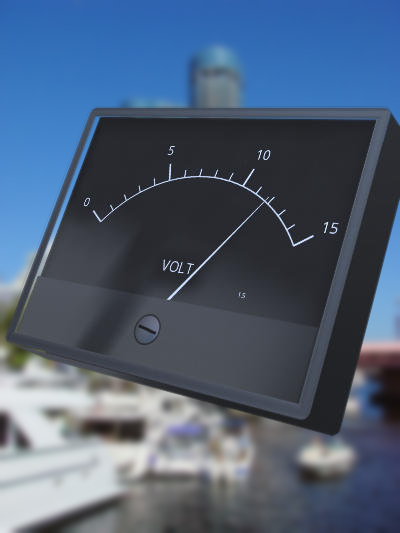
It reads 12 V
